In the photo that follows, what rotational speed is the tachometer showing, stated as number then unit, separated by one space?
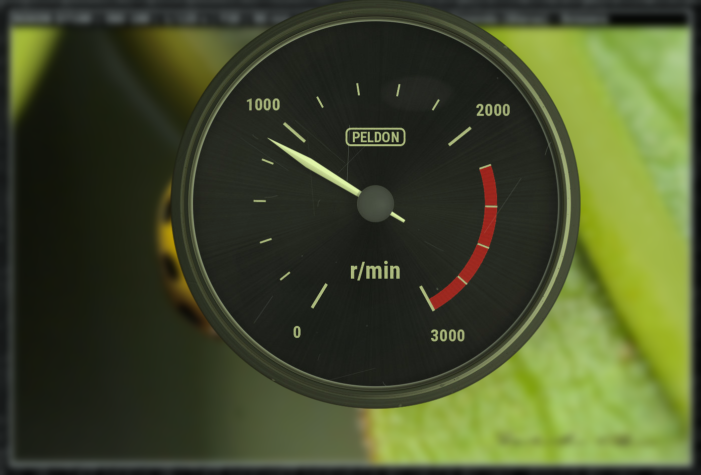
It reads 900 rpm
